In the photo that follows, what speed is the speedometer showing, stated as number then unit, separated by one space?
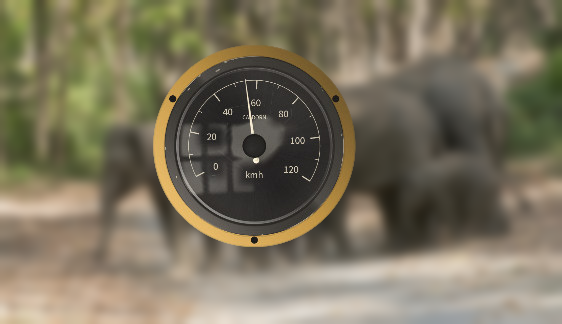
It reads 55 km/h
